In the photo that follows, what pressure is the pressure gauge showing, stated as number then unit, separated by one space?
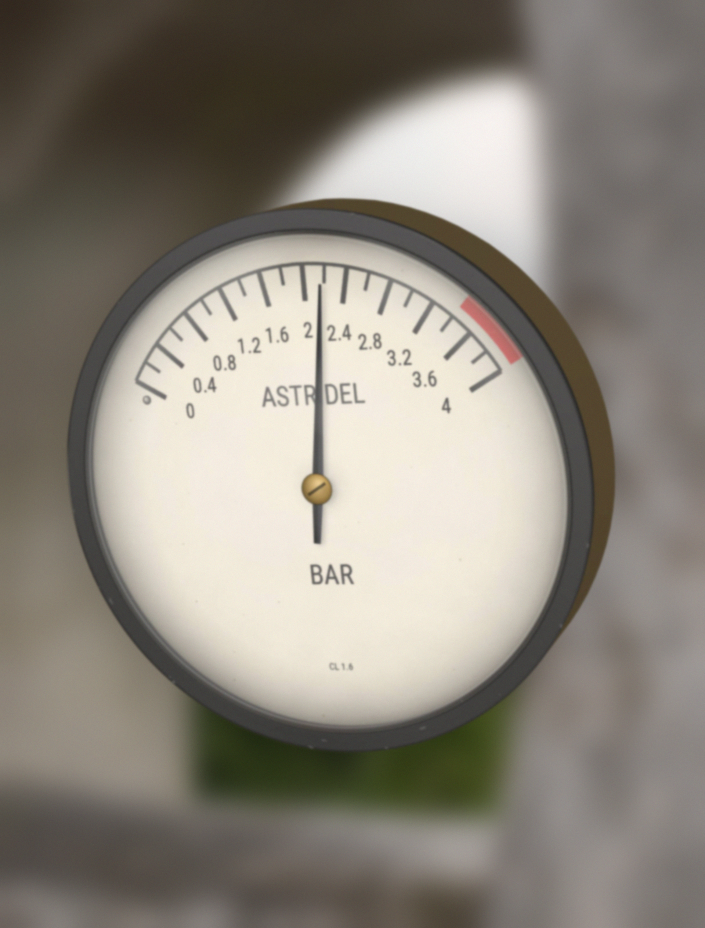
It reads 2.2 bar
